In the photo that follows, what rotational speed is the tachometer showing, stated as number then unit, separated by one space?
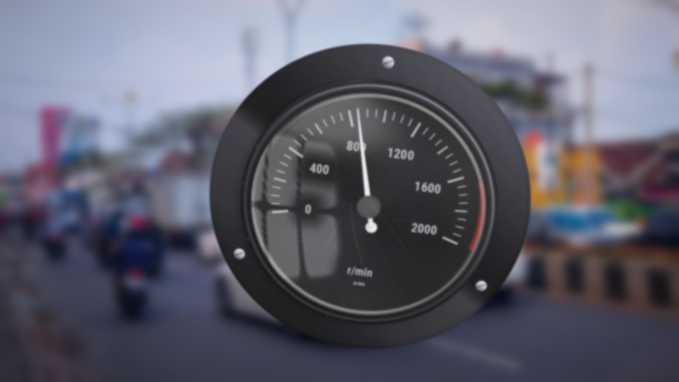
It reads 850 rpm
